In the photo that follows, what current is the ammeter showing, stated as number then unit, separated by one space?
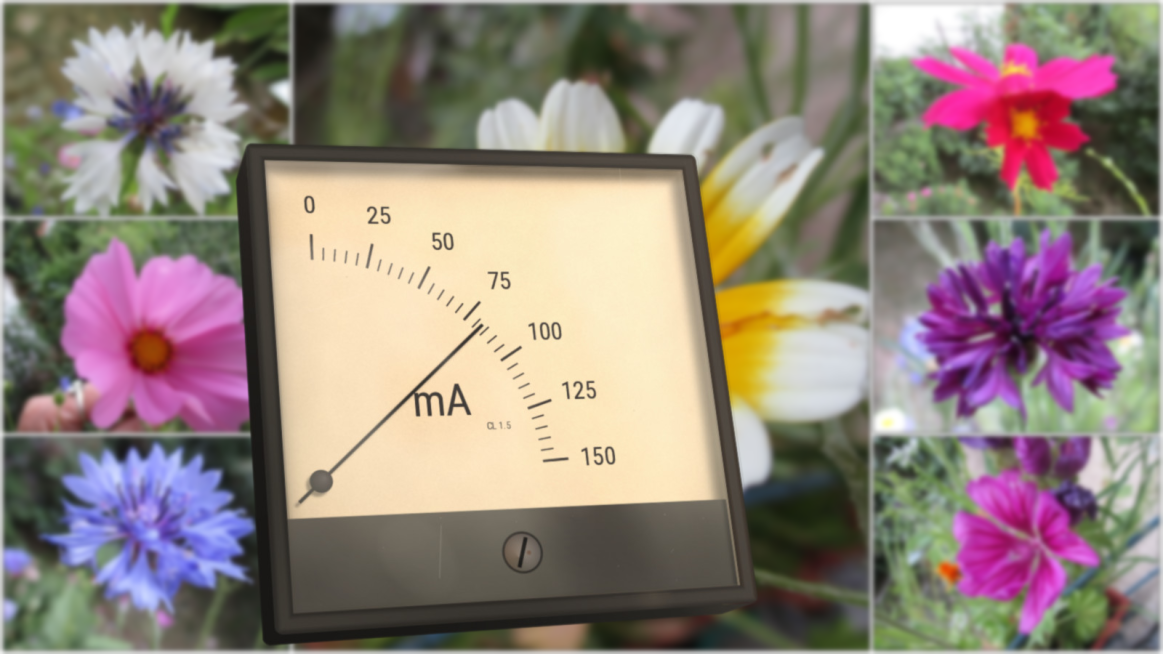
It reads 82.5 mA
